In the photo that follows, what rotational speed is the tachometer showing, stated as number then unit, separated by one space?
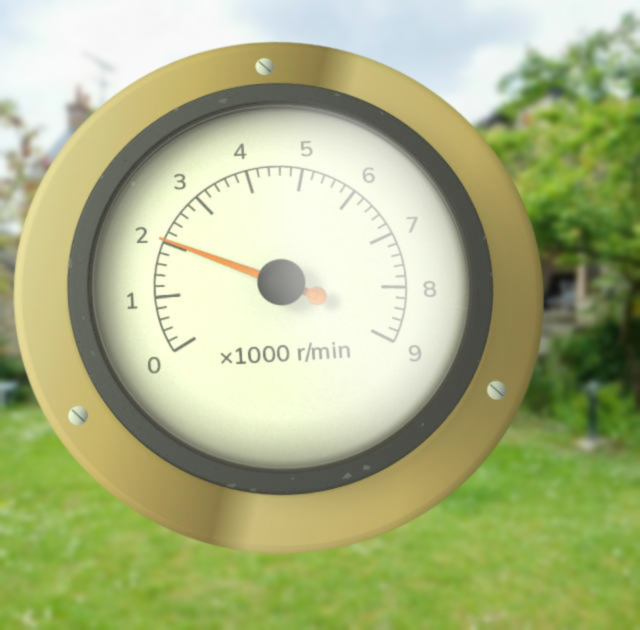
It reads 2000 rpm
